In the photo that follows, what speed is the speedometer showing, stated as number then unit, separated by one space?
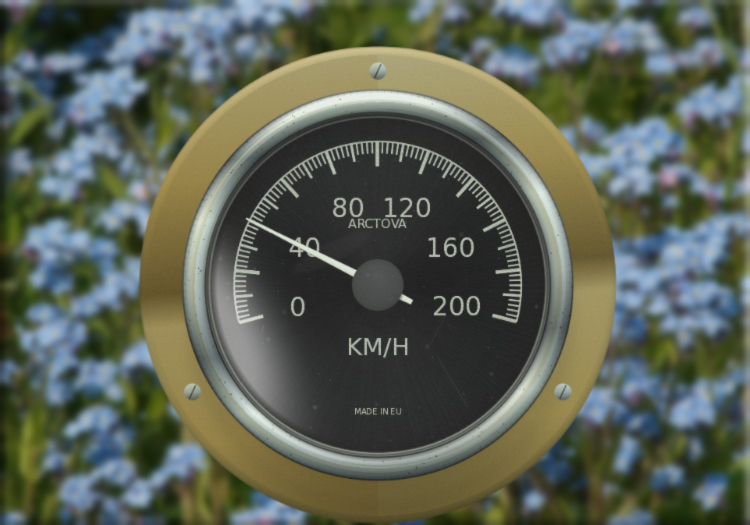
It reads 40 km/h
